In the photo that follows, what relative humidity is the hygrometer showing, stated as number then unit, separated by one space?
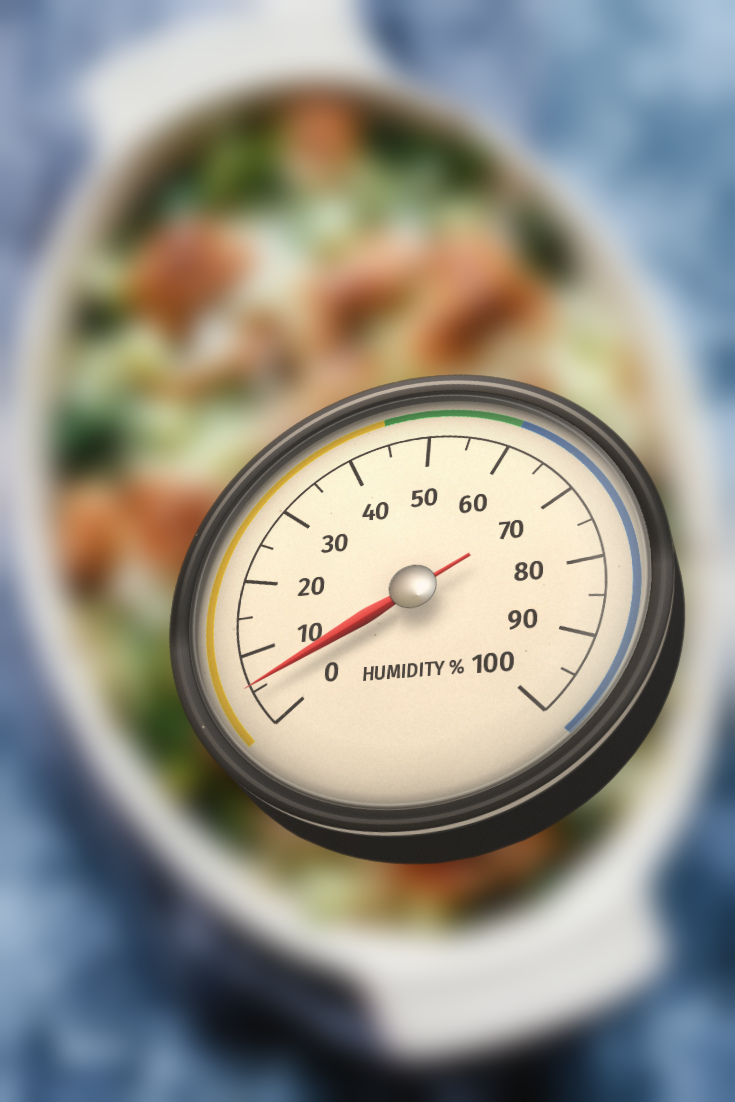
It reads 5 %
